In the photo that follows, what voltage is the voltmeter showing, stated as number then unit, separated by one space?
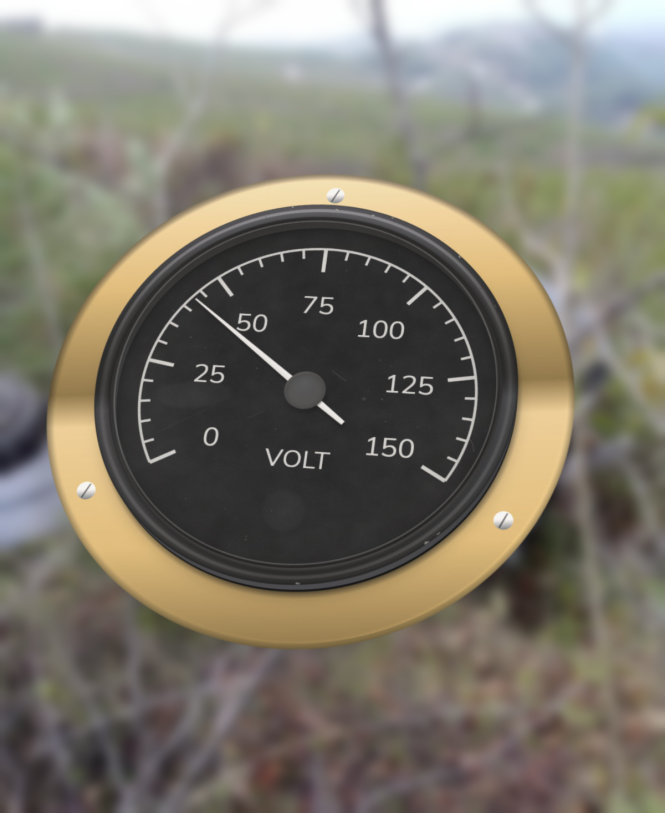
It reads 42.5 V
